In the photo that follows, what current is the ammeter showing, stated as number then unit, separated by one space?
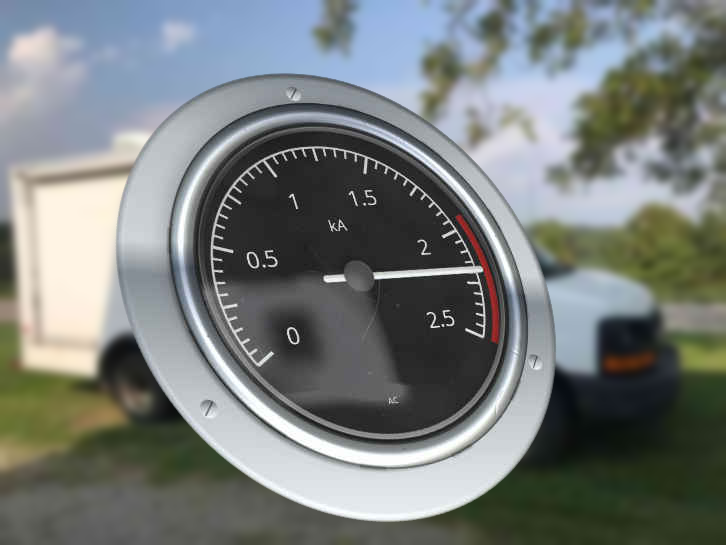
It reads 2.2 kA
